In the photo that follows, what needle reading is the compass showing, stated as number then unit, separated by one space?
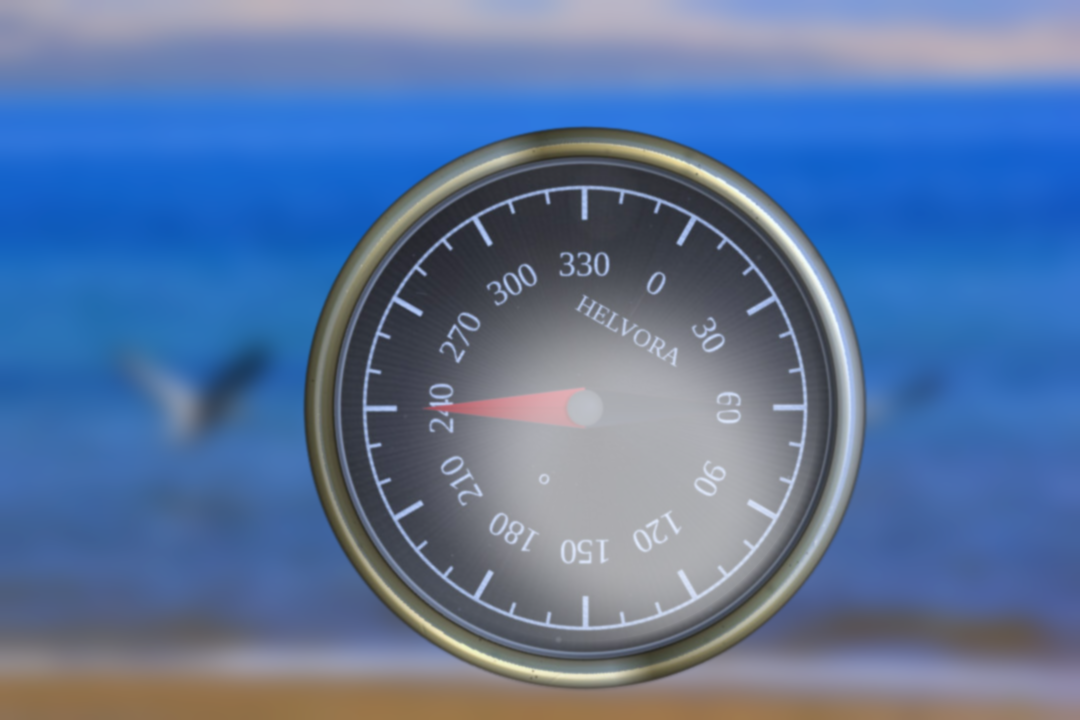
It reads 240 °
